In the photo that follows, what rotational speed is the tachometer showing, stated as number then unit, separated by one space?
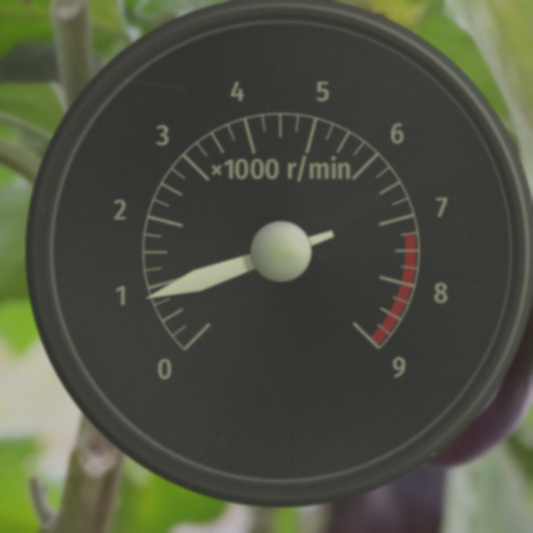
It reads 875 rpm
